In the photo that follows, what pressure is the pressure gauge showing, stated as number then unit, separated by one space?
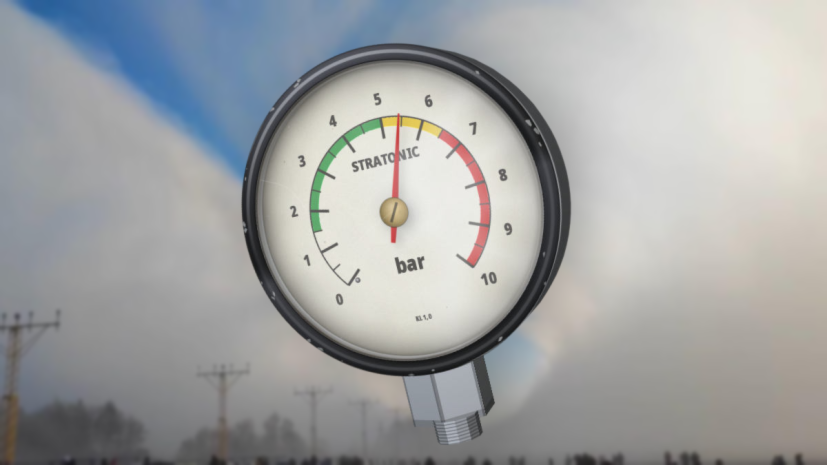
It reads 5.5 bar
